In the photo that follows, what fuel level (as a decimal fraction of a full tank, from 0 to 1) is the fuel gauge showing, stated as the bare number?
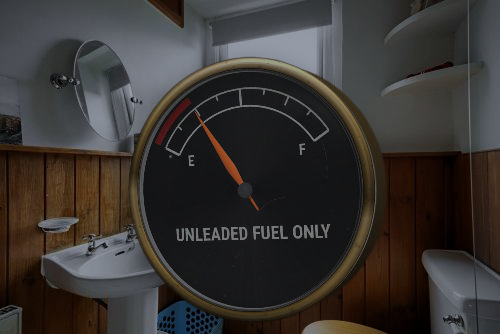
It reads 0.25
